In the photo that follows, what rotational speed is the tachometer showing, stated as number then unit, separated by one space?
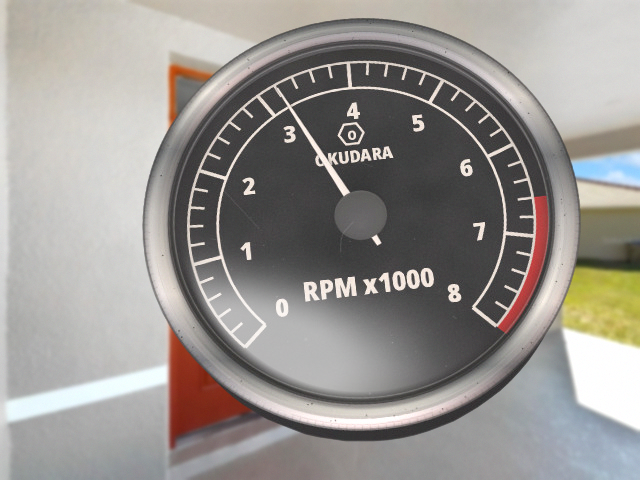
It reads 3200 rpm
